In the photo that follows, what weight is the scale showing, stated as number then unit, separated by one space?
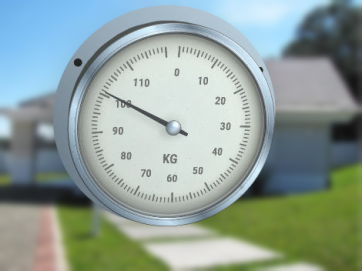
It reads 101 kg
